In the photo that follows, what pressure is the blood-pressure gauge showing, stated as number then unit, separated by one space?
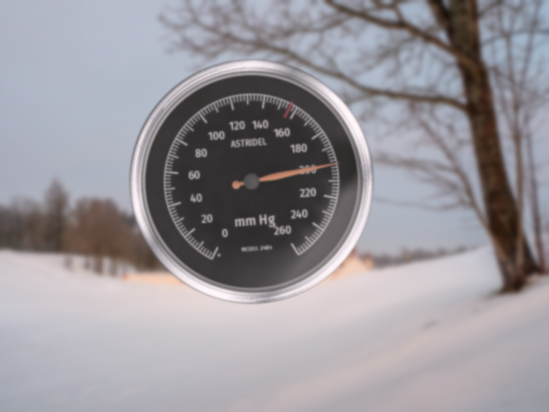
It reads 200 mmHg
